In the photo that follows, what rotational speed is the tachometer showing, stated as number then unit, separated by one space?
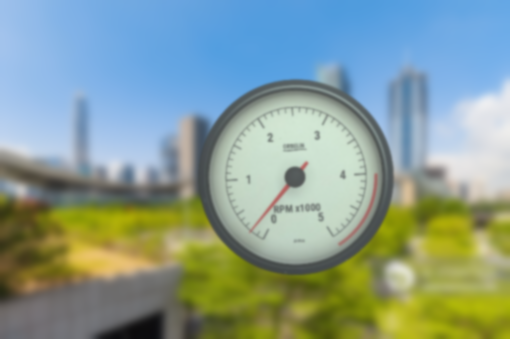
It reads 200 rpm
